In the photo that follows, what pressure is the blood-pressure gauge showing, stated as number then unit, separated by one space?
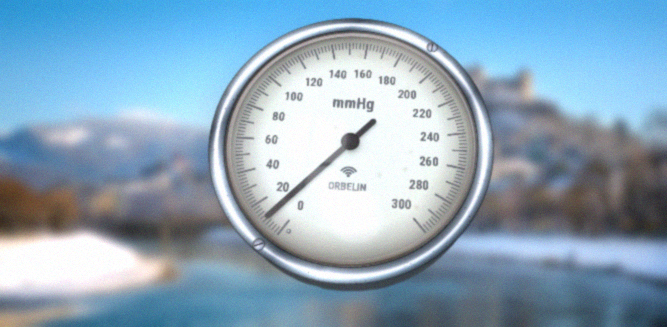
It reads 10 mmHg
